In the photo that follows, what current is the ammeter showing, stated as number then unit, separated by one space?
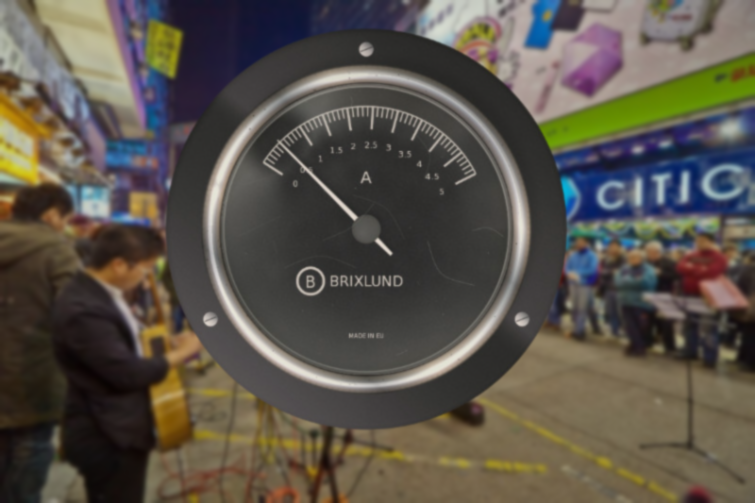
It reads 0.5 A
